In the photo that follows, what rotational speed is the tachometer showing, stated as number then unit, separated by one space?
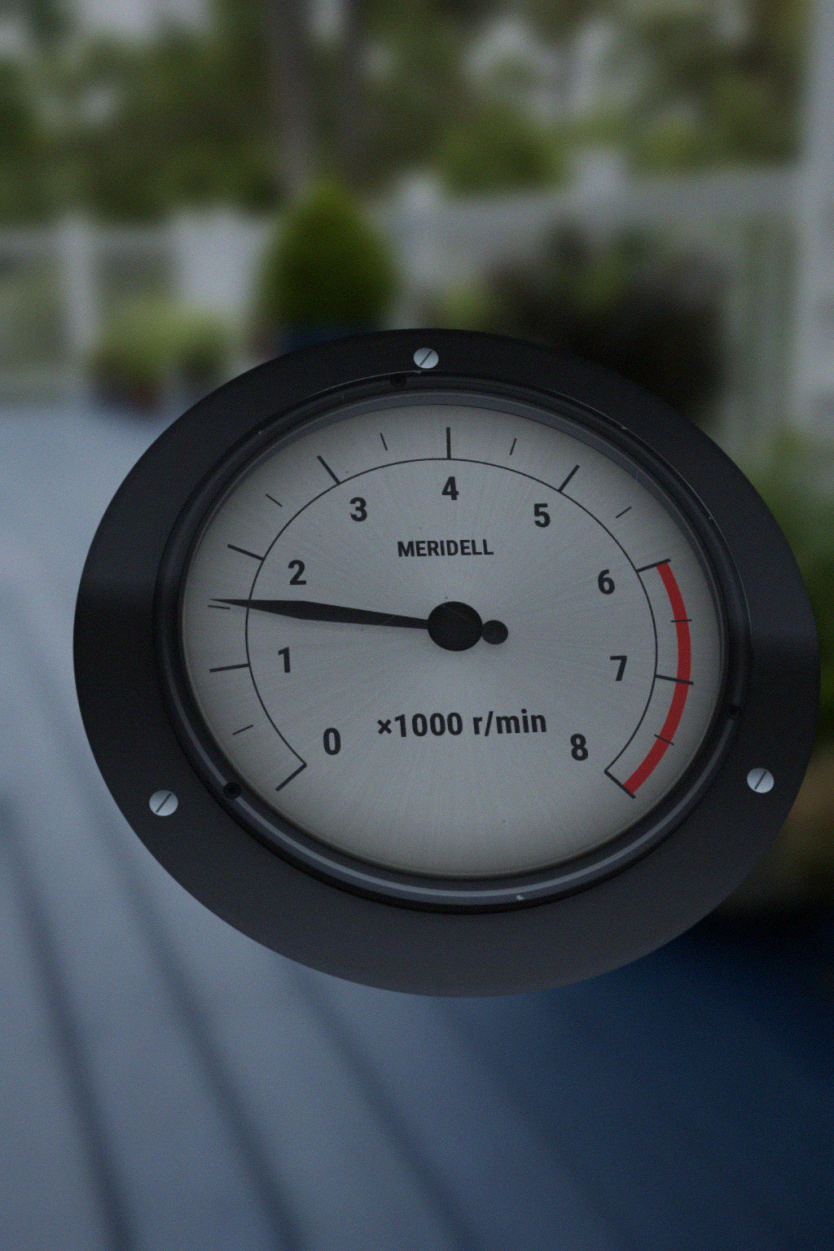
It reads 1500 rpm
